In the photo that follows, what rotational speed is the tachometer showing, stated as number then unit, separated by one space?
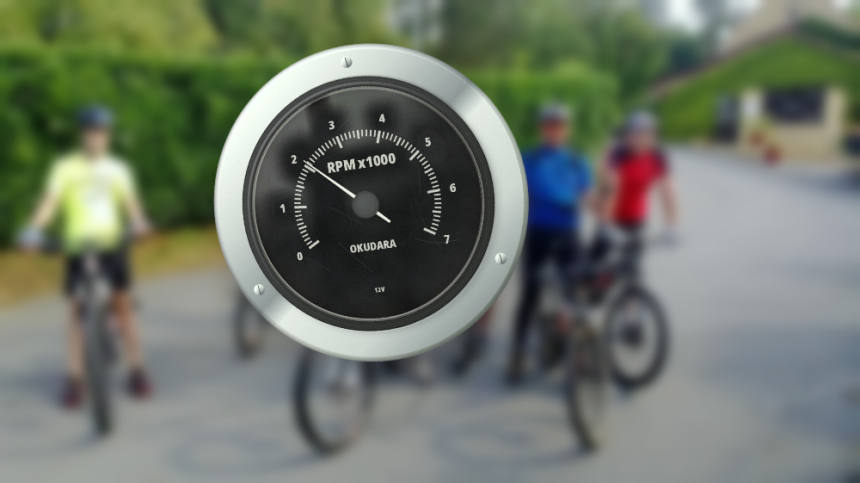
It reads 2100 rpm
